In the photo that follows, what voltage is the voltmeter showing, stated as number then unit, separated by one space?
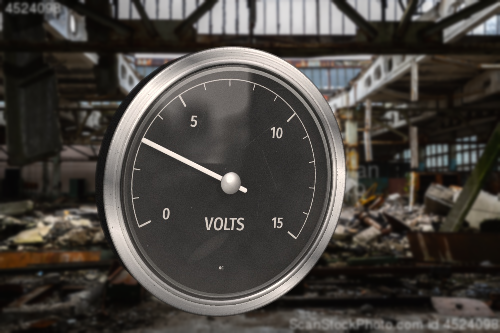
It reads 3 V
